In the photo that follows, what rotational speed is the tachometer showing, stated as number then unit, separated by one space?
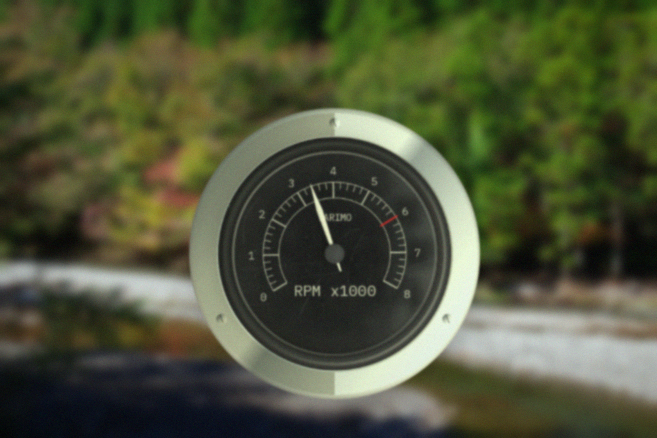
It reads 3400 rpm
